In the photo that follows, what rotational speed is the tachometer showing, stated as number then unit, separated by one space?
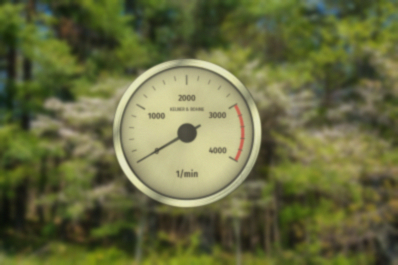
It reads 0 rpm
